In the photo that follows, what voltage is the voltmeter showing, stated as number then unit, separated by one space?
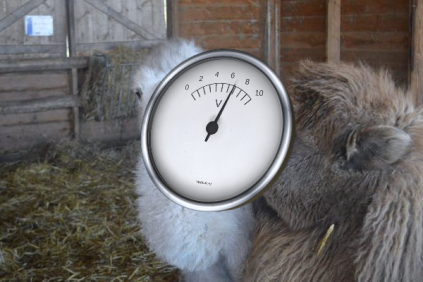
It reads 7 V
